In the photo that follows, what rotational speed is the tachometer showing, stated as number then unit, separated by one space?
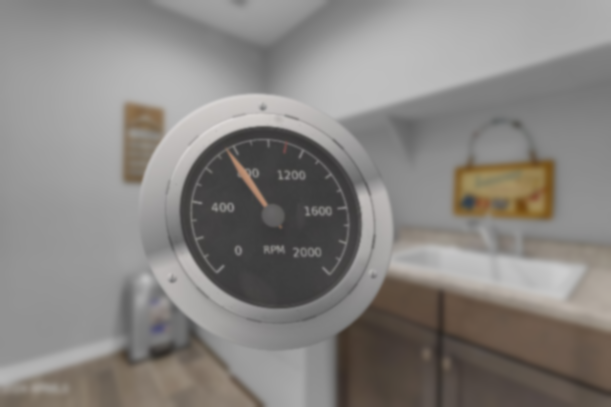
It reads 750 rpm
